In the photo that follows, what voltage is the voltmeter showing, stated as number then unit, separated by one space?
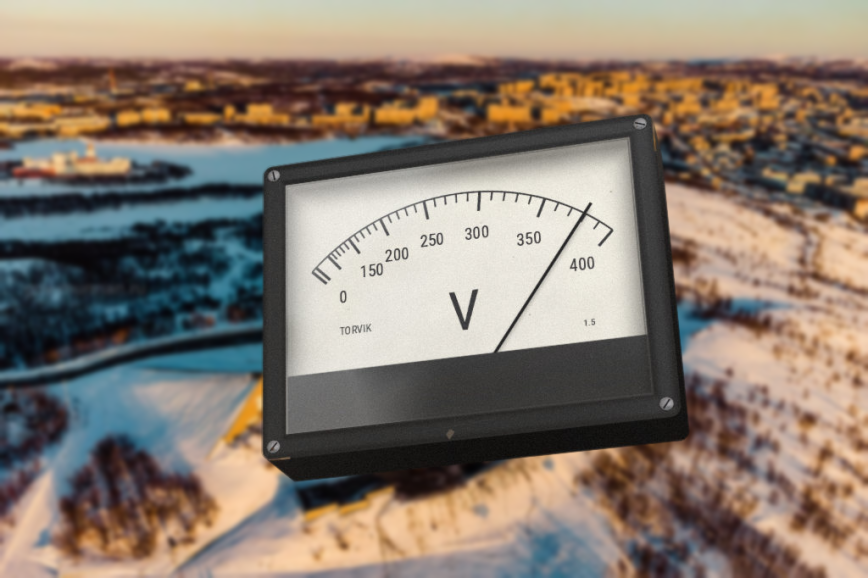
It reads 380 V
